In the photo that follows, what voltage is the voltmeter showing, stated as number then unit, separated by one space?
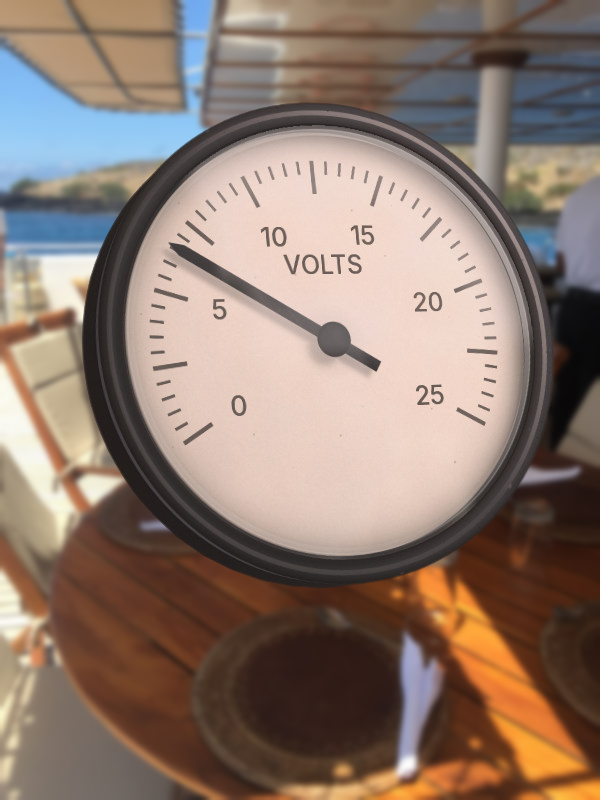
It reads 6.5 V
